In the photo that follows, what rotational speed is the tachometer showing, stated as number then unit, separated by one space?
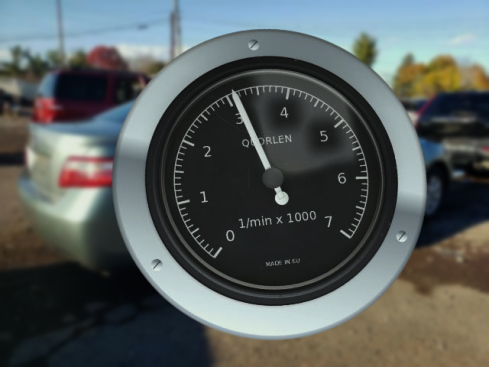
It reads 3100 rpm
